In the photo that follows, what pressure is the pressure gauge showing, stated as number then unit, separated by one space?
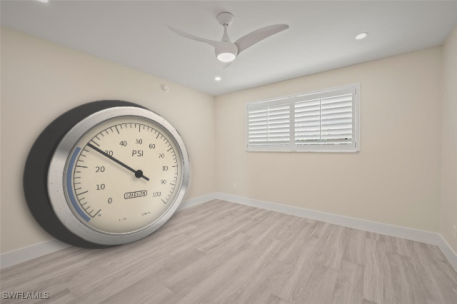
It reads 28 psi
